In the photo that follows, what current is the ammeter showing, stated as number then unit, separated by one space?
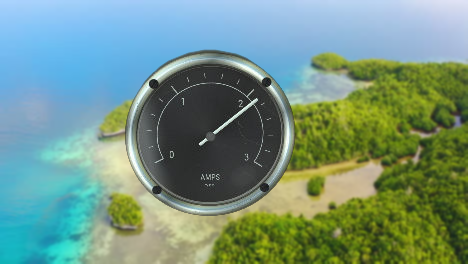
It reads 2.1 A
